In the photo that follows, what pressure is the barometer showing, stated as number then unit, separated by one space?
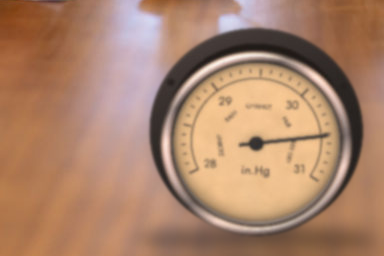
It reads 30.5 inHg
